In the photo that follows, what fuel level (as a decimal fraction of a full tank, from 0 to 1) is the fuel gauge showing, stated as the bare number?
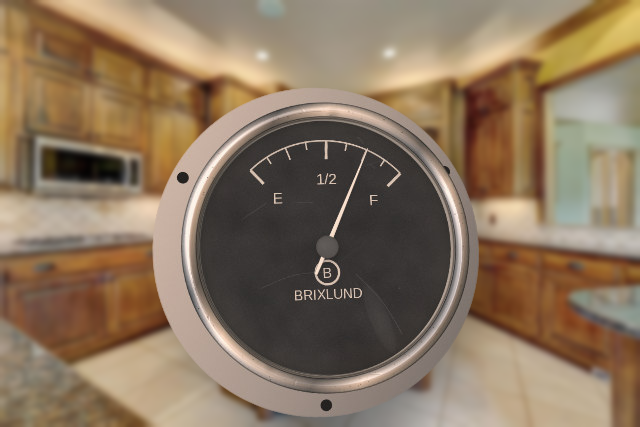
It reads 0.75
